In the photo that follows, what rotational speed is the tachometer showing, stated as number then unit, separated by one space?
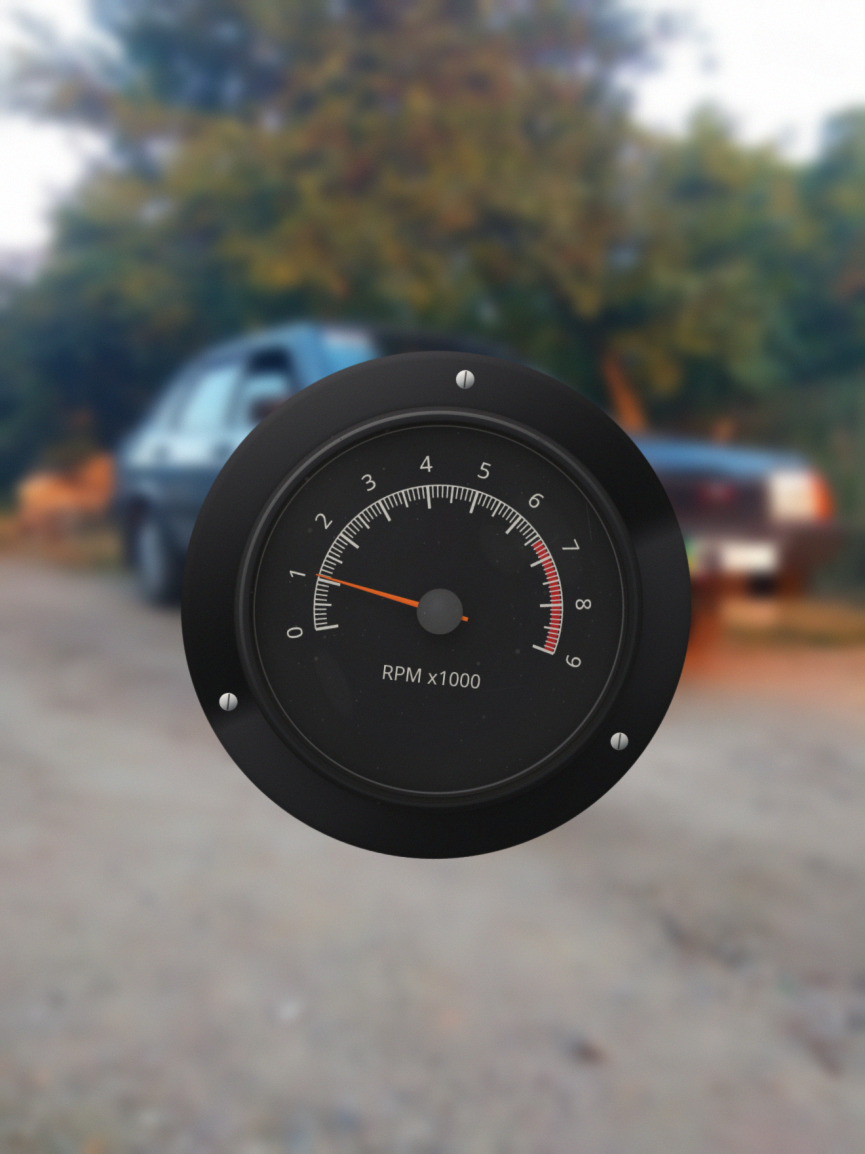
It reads 1100 rpm
